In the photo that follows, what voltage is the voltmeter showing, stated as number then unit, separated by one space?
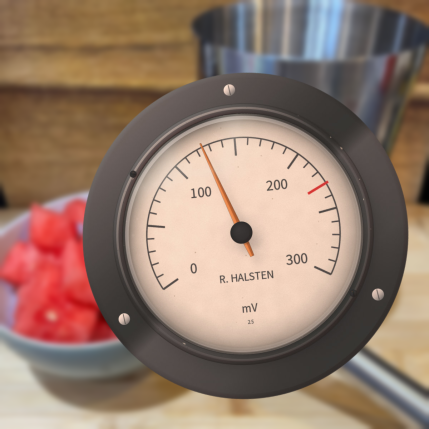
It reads 125 mV
